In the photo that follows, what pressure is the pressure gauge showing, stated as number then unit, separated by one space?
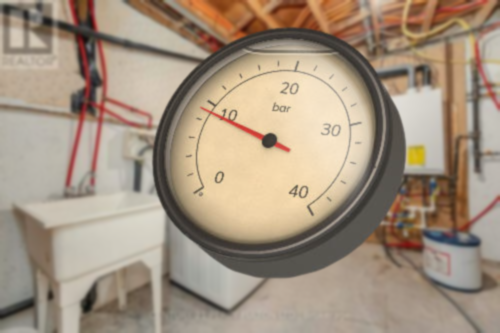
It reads 9 bar
